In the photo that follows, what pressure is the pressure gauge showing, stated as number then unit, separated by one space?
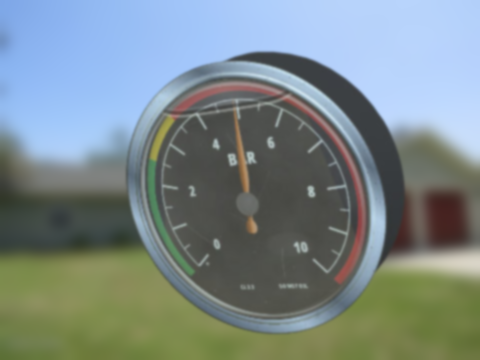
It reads 5 bar
